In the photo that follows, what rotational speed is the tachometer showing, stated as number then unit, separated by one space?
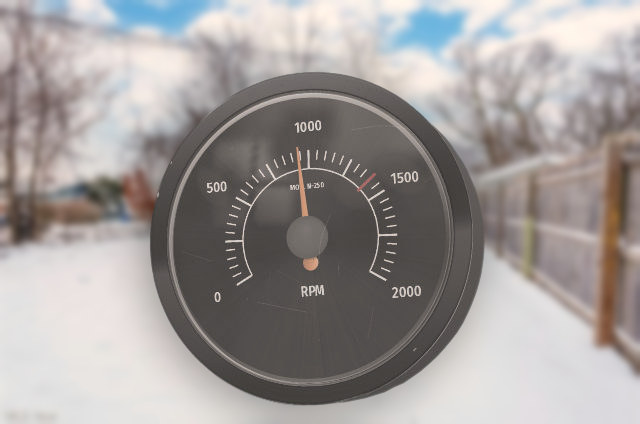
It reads 950 rpm
